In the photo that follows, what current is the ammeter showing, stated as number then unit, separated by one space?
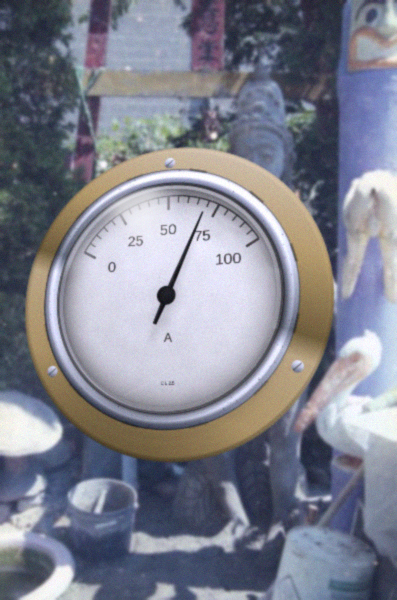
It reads 70 A
